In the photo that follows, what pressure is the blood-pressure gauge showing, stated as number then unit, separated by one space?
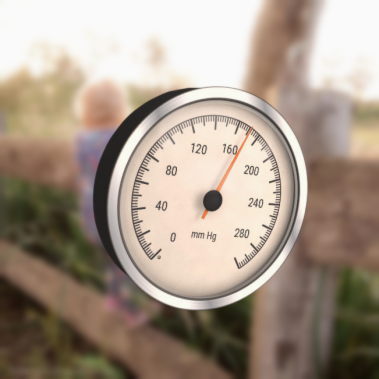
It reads 170 mmHg
